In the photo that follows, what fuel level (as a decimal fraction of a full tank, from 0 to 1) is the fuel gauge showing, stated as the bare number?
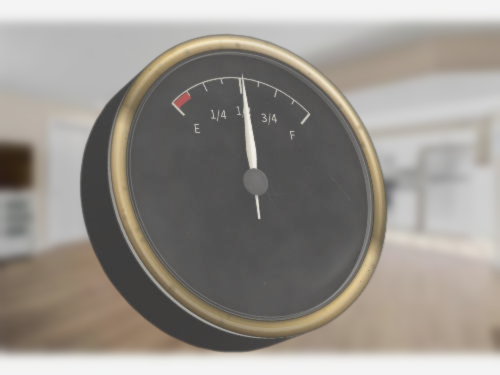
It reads 0.5
